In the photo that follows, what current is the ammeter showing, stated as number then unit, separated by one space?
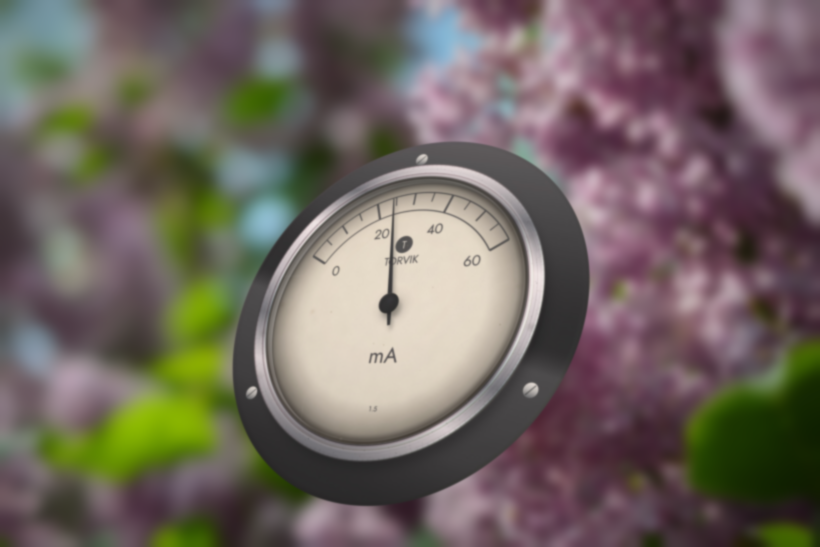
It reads 25 mA
